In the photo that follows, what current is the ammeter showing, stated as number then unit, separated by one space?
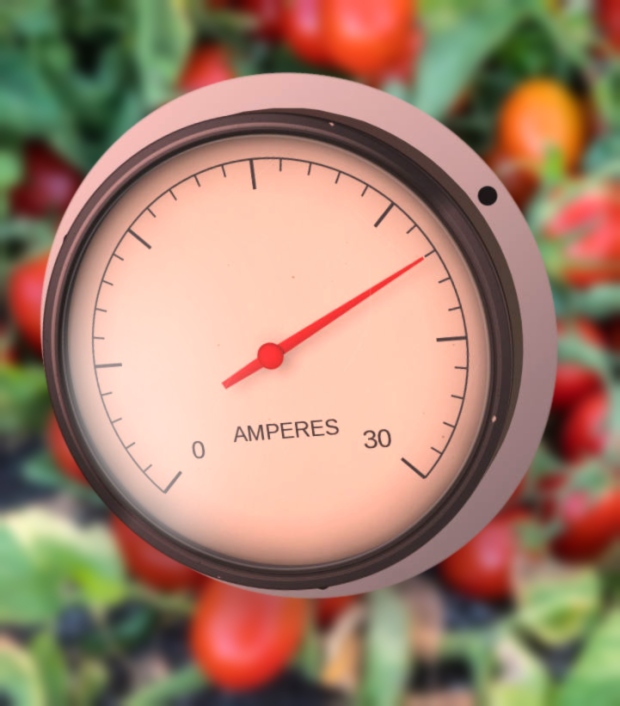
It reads 22 A
